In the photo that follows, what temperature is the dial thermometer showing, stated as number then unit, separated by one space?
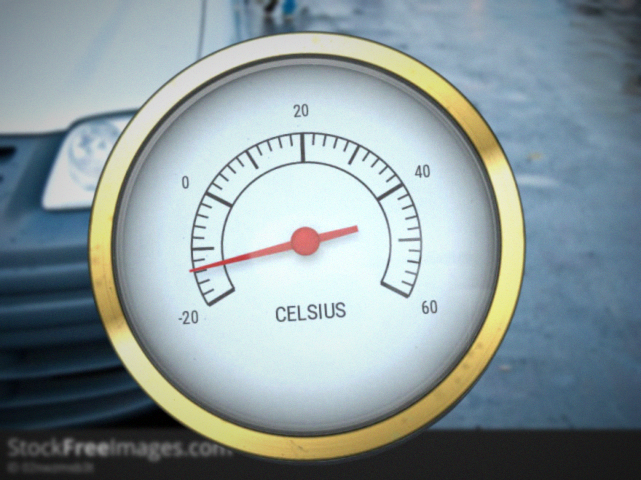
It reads -14 °C
